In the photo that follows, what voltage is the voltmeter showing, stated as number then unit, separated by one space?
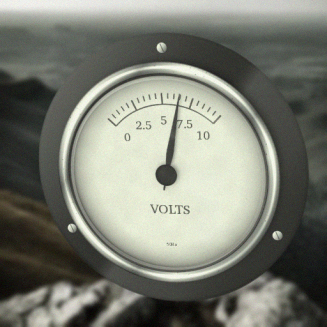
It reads 6.5 V
